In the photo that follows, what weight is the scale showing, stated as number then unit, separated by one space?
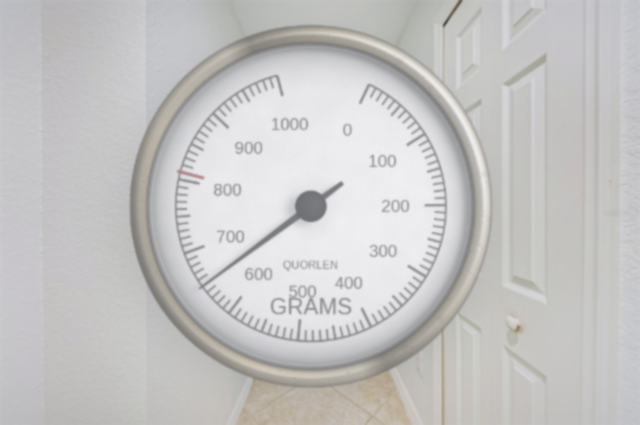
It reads 650 g
